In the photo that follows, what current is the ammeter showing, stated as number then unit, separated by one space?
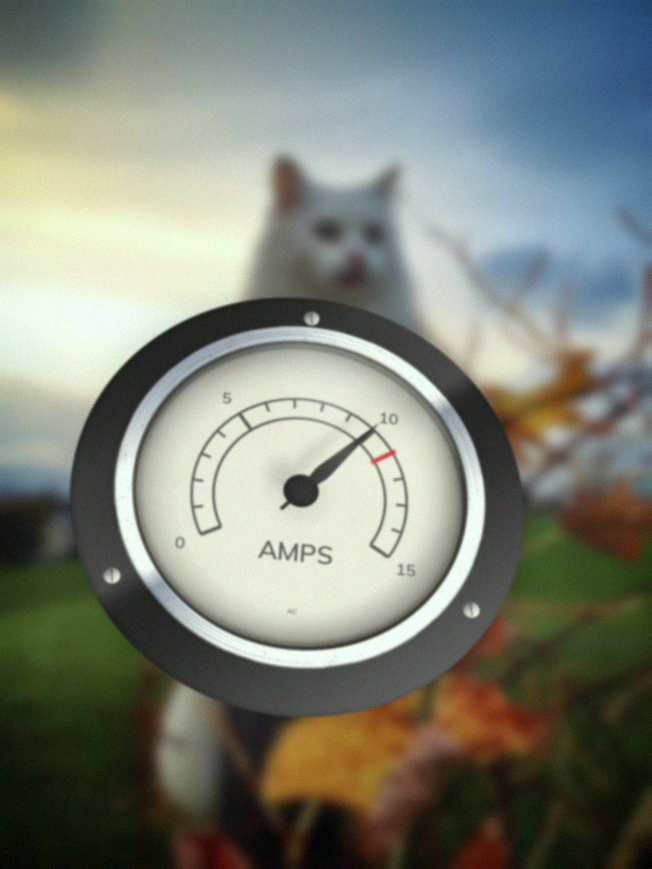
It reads 10 A
